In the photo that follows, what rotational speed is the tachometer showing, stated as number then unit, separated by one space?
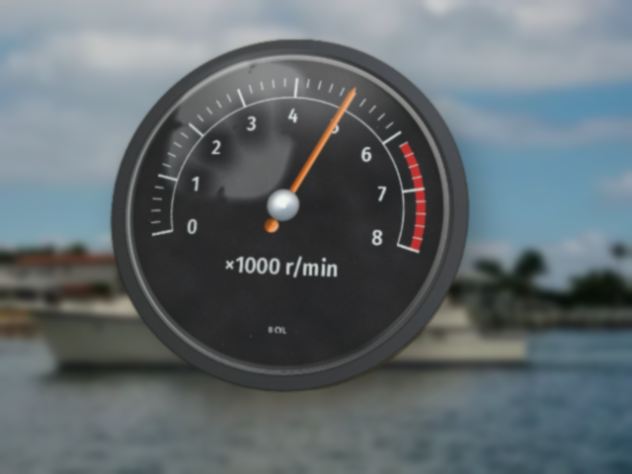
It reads 5000 rpm
